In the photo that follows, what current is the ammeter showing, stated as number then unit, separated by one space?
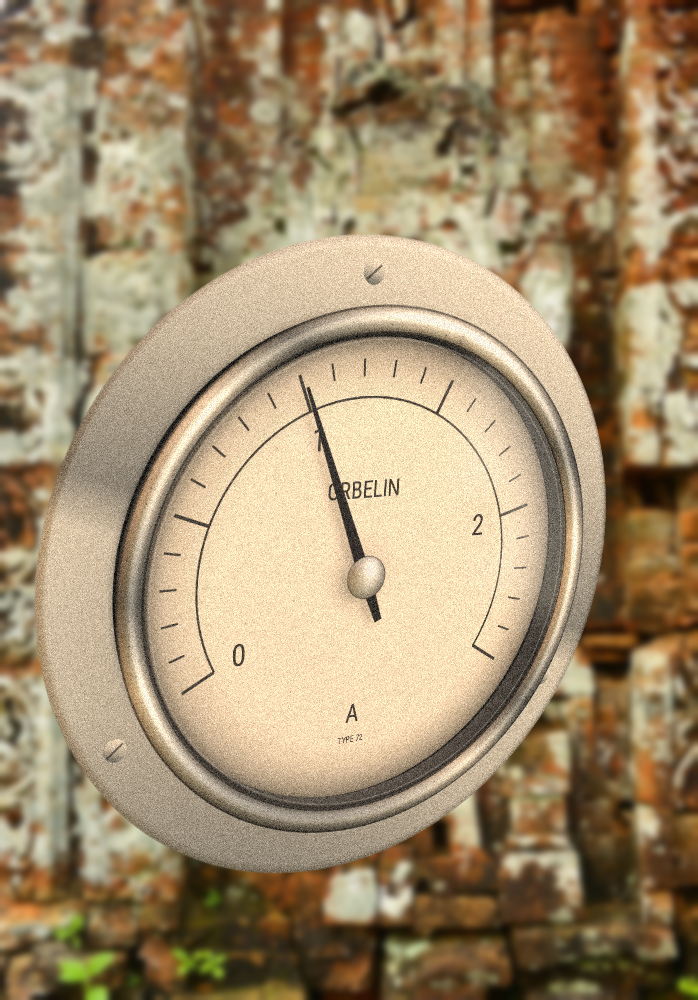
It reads 1 A
